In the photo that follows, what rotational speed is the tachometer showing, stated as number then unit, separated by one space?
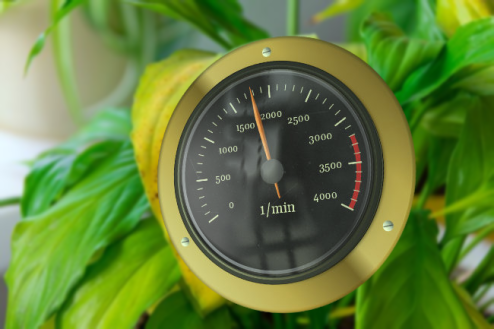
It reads 1800 rpm
